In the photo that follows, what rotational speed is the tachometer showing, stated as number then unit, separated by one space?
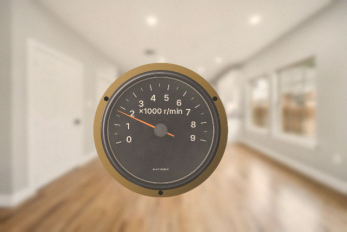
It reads 1750 rpm
